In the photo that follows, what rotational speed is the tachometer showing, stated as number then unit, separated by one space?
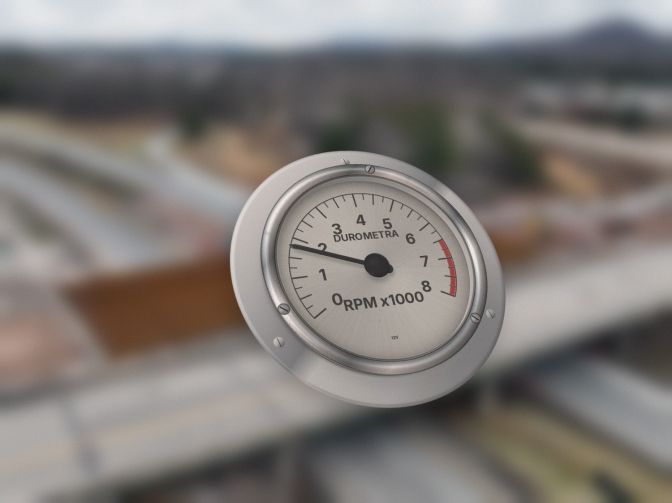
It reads 1750 rpm
